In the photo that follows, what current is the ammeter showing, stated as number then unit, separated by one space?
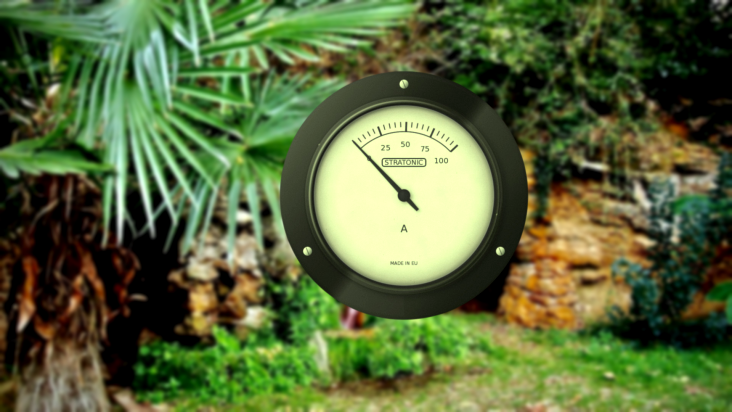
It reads 0 A
